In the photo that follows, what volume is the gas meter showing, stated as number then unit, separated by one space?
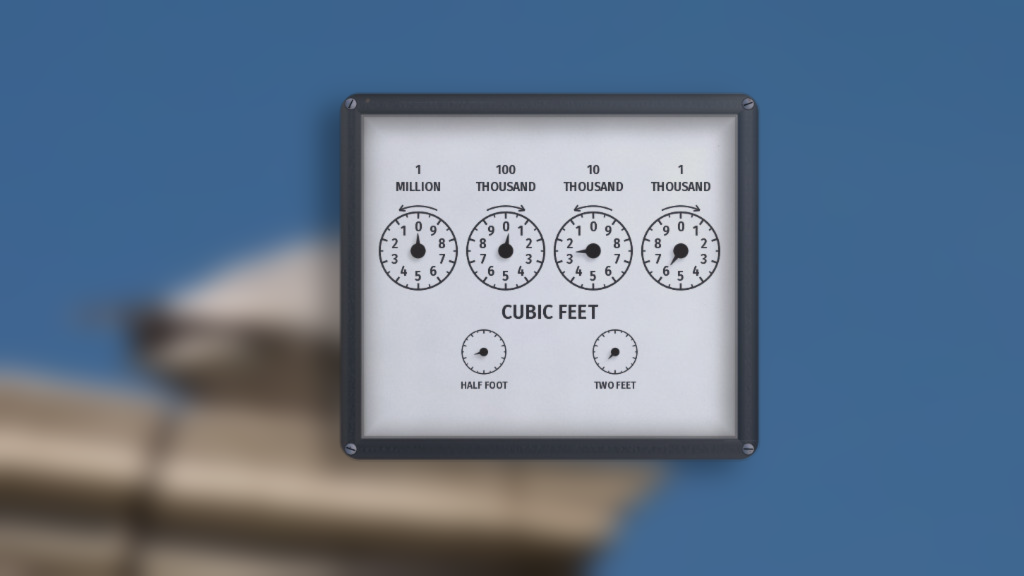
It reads 2600 ft³
